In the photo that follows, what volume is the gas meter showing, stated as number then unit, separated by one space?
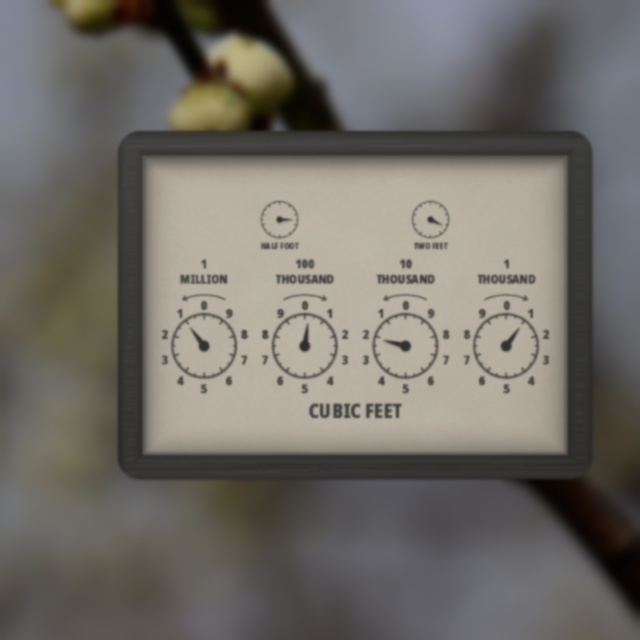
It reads 102100 ft³
